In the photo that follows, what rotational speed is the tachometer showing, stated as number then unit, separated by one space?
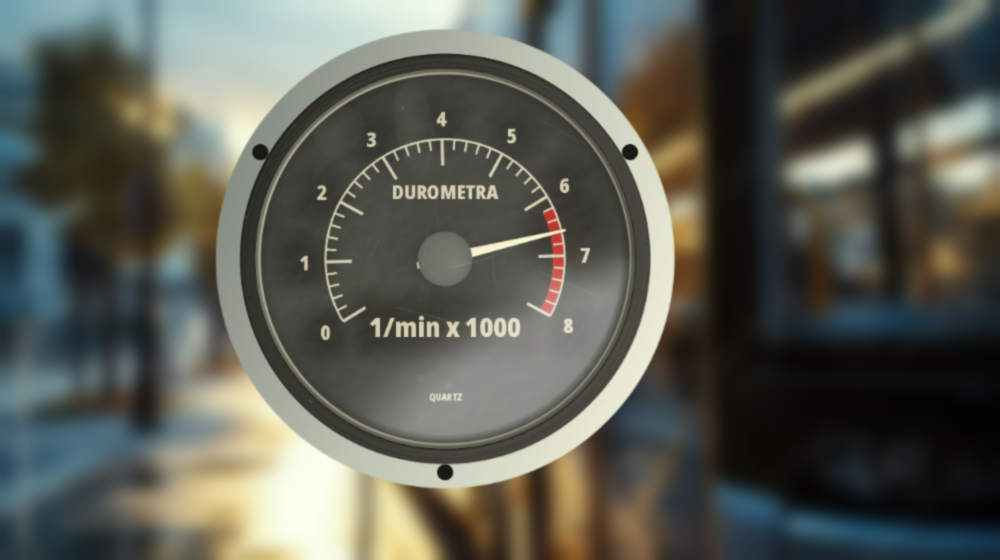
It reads 6600 rpm
